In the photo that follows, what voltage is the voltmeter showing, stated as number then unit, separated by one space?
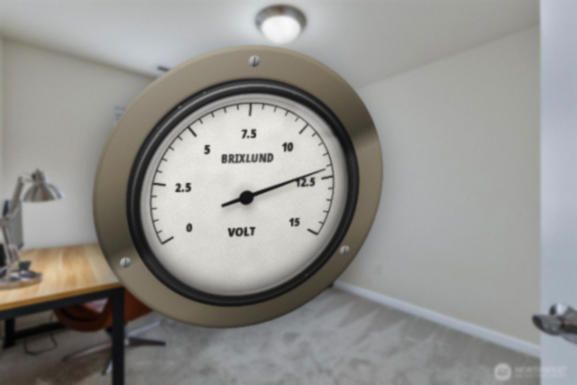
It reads 12 V
